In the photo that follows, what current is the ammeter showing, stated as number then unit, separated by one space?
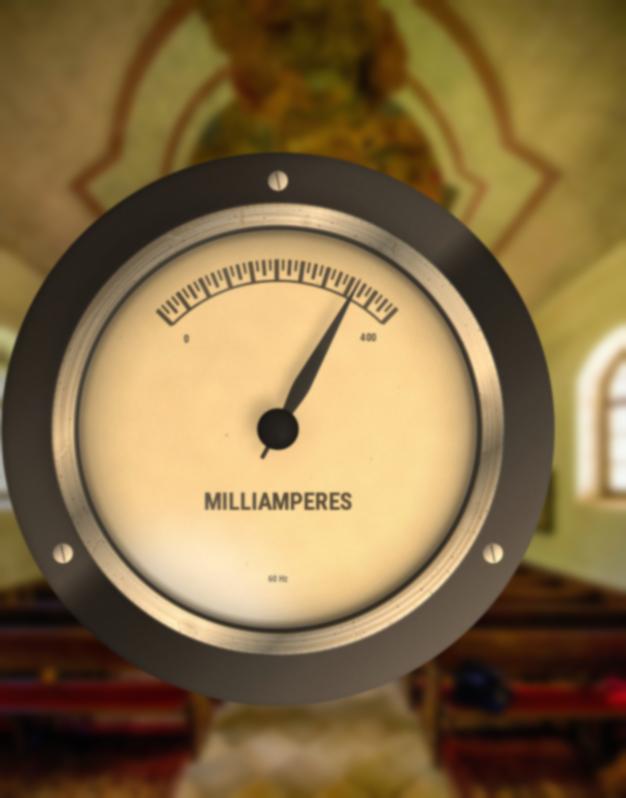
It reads 330 mA
